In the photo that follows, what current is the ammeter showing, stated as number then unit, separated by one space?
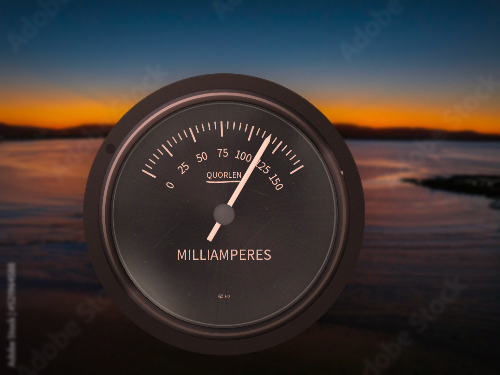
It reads 115 mA
